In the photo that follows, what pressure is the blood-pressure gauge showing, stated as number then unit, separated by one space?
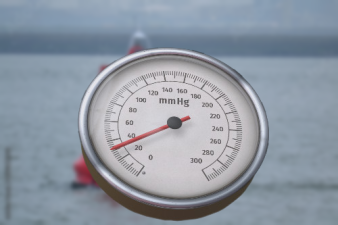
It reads 30 mmHg
